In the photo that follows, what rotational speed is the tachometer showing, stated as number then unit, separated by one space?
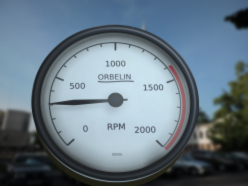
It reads 300 rpm
